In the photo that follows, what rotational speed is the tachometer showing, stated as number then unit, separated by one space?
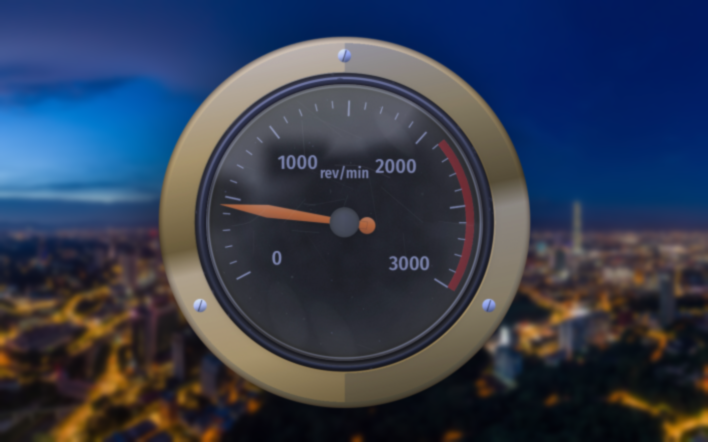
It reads 450 rpm
